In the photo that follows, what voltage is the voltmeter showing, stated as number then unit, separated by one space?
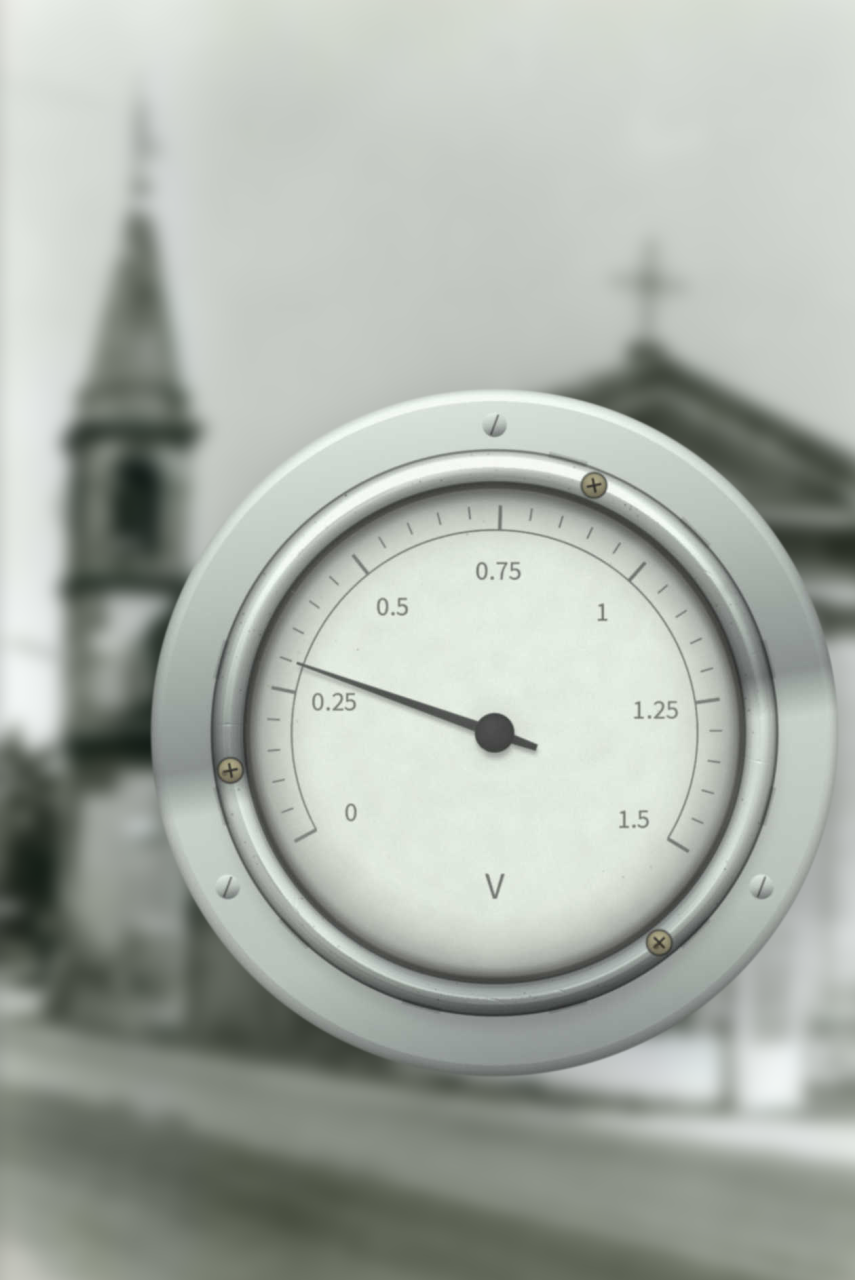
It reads 0.3 V
